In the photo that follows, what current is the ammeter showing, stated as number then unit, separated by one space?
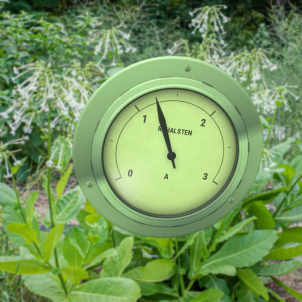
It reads 1.25 A
